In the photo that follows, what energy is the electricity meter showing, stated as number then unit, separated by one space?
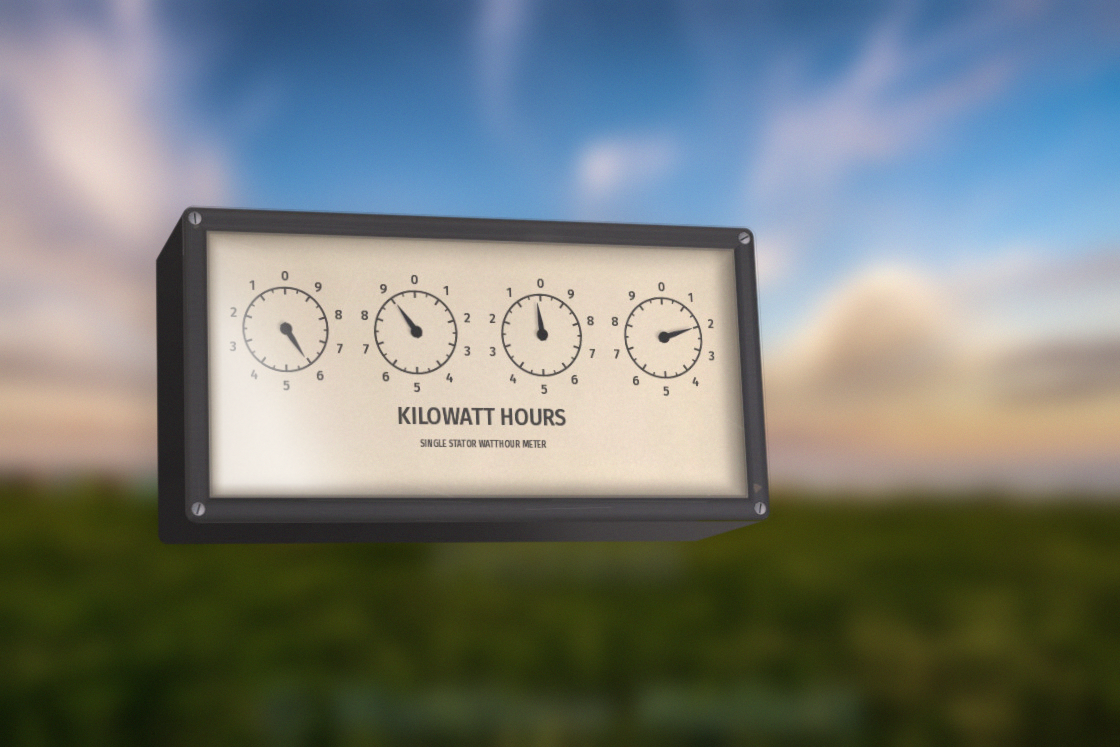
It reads 5902 kWh
